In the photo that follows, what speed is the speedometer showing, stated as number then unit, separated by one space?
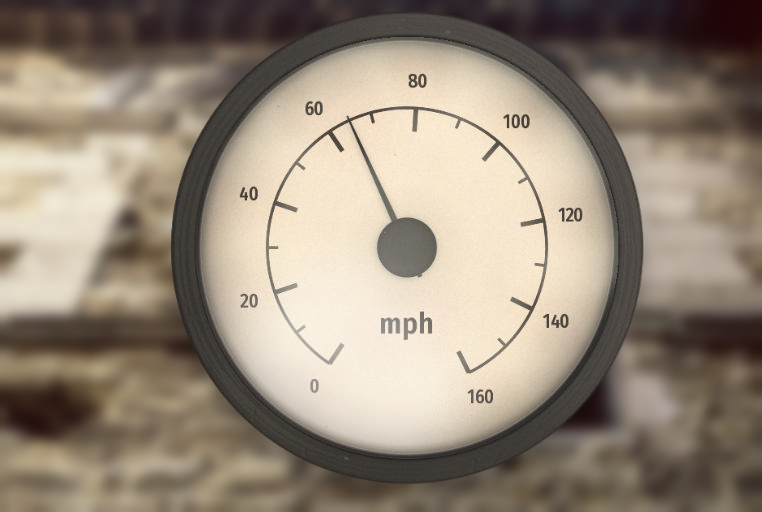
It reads 65 mph
